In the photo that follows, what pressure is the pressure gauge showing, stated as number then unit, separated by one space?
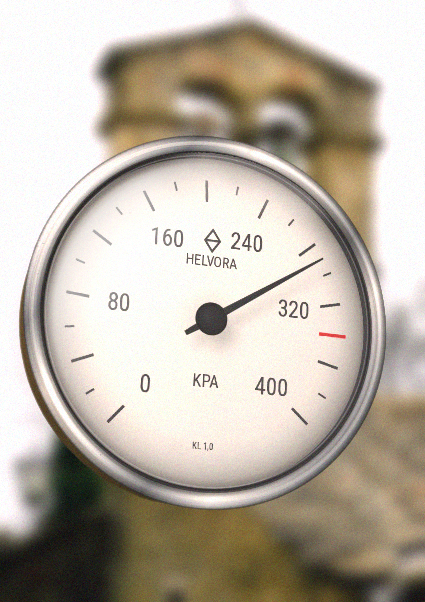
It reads 290 kPa
